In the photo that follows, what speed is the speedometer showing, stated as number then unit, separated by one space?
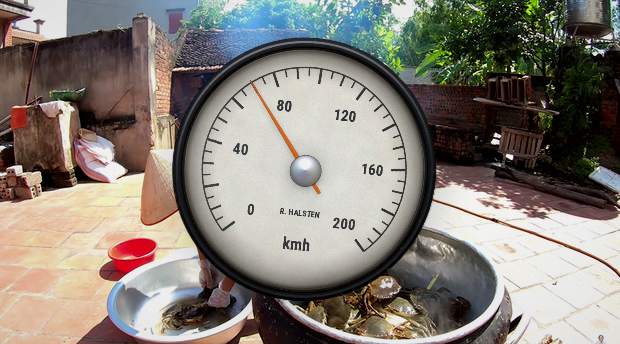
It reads 70 km/h
